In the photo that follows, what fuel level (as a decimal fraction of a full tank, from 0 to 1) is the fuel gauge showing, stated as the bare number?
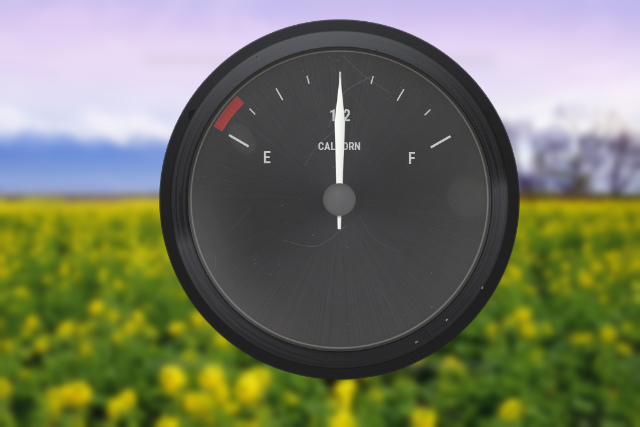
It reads 0.5
